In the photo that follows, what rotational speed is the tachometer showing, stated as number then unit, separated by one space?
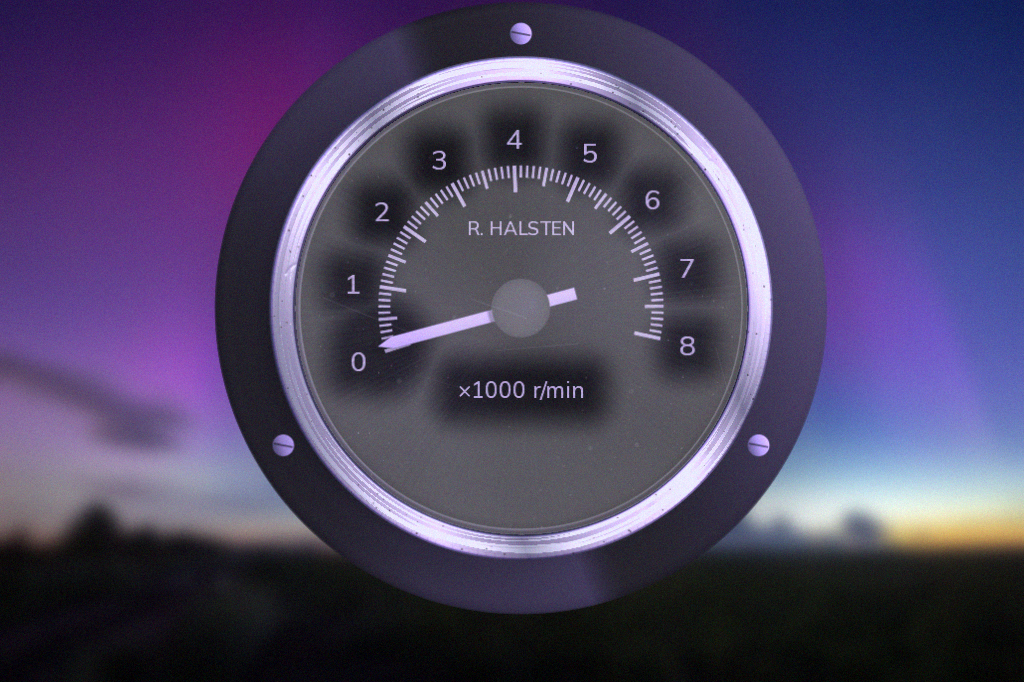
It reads 100 rpm
